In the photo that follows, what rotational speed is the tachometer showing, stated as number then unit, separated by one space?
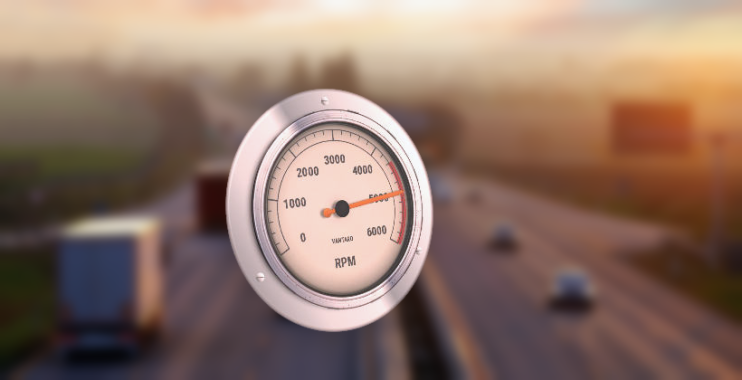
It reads 5000 rpm
